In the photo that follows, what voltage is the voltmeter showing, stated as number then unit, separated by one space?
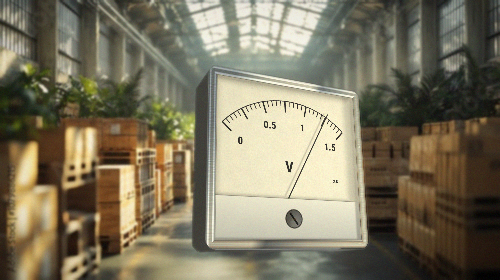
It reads 1.25 V
